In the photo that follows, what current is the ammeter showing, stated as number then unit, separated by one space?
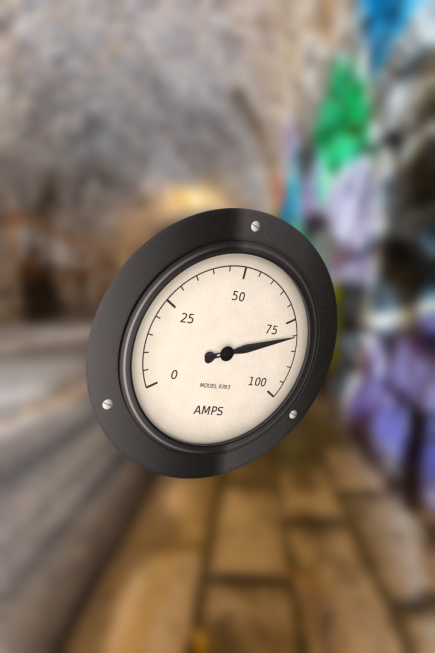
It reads 80 A
